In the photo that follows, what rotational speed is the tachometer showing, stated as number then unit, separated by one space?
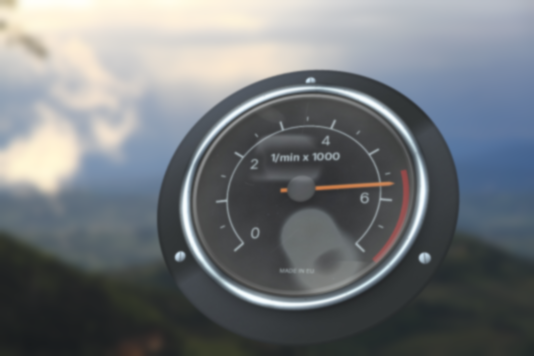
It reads 5750 rpm
